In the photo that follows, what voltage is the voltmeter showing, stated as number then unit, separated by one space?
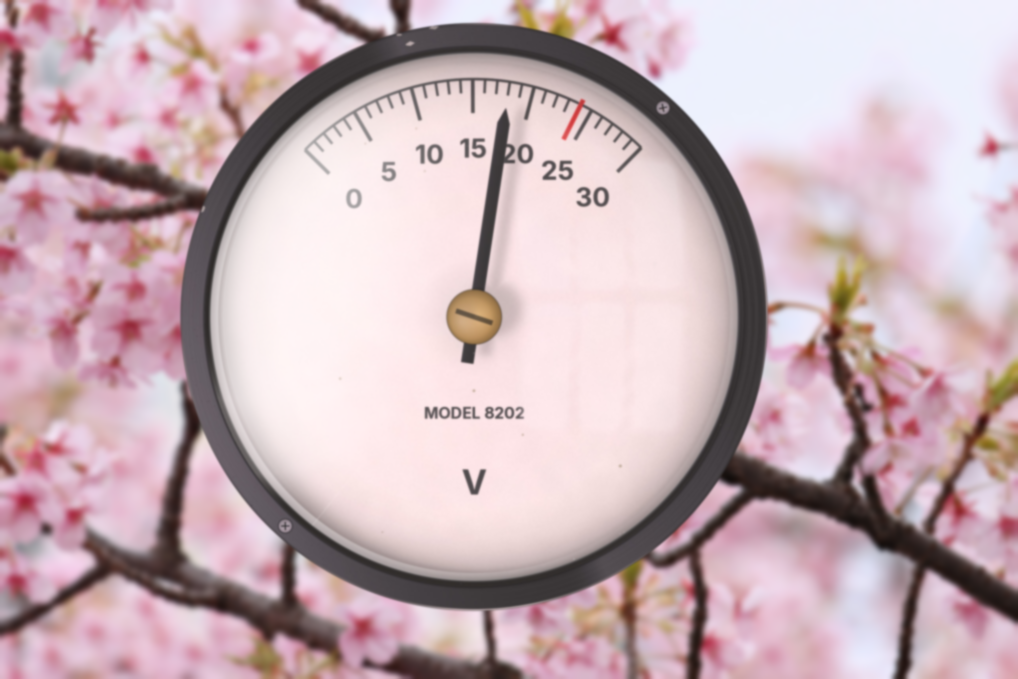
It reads 18 V
